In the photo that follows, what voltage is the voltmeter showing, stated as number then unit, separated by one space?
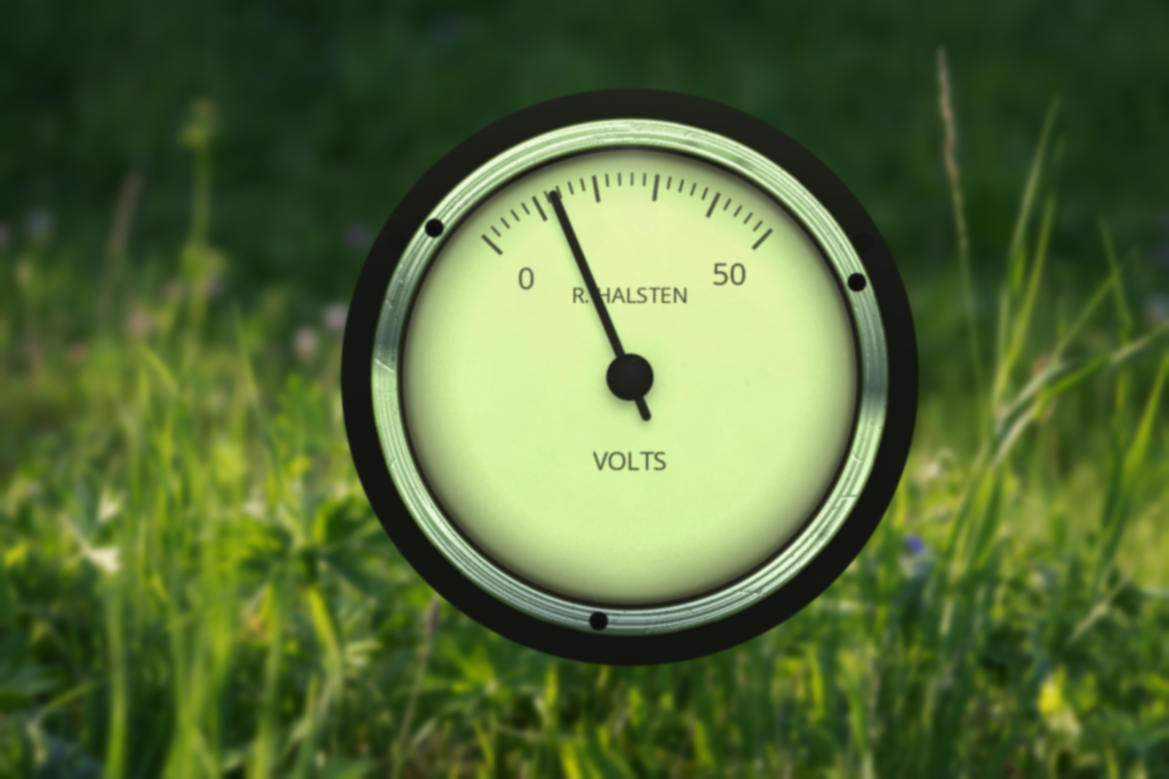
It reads 13 V
